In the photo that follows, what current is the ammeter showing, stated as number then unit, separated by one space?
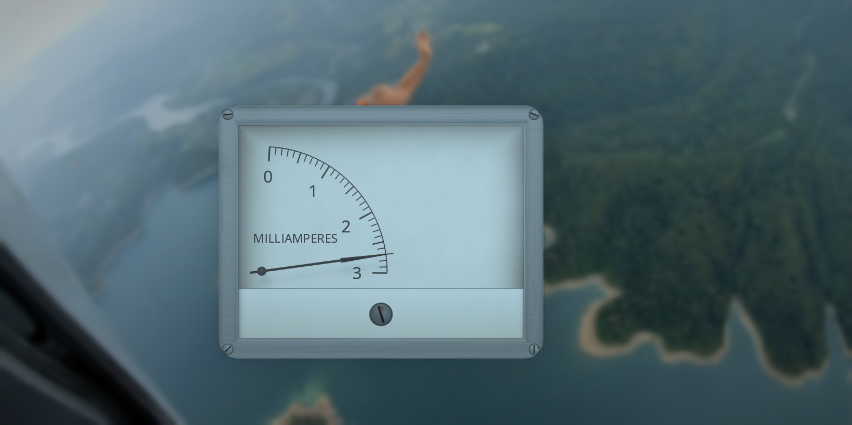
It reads 2.7 mA
